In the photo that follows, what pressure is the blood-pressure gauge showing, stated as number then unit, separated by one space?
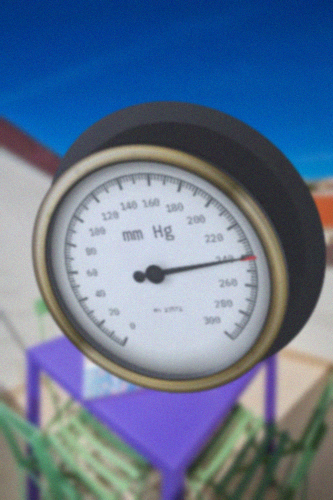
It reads 240 mmHg
